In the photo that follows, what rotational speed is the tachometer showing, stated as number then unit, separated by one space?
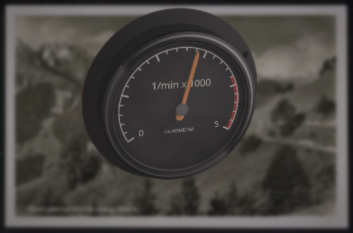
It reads 2800 rpm
